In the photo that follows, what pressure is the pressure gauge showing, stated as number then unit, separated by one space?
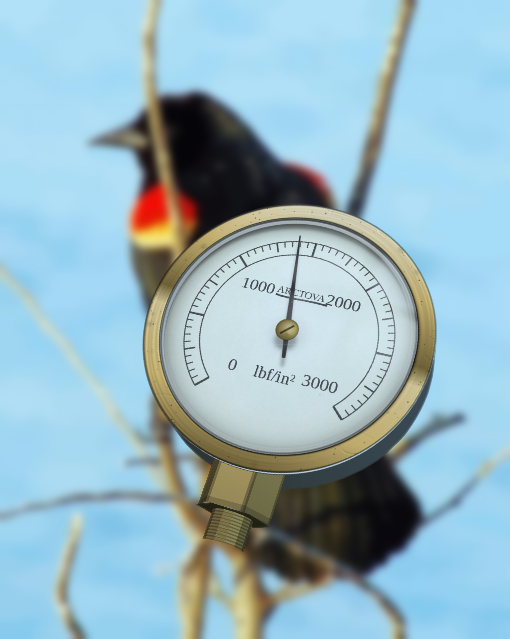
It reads 1400 psi
